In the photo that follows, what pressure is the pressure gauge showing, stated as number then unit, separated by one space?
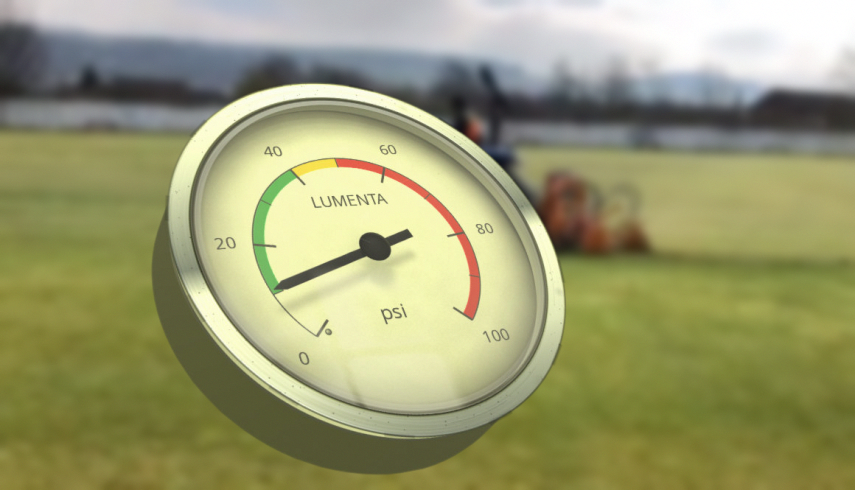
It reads 10 psi
